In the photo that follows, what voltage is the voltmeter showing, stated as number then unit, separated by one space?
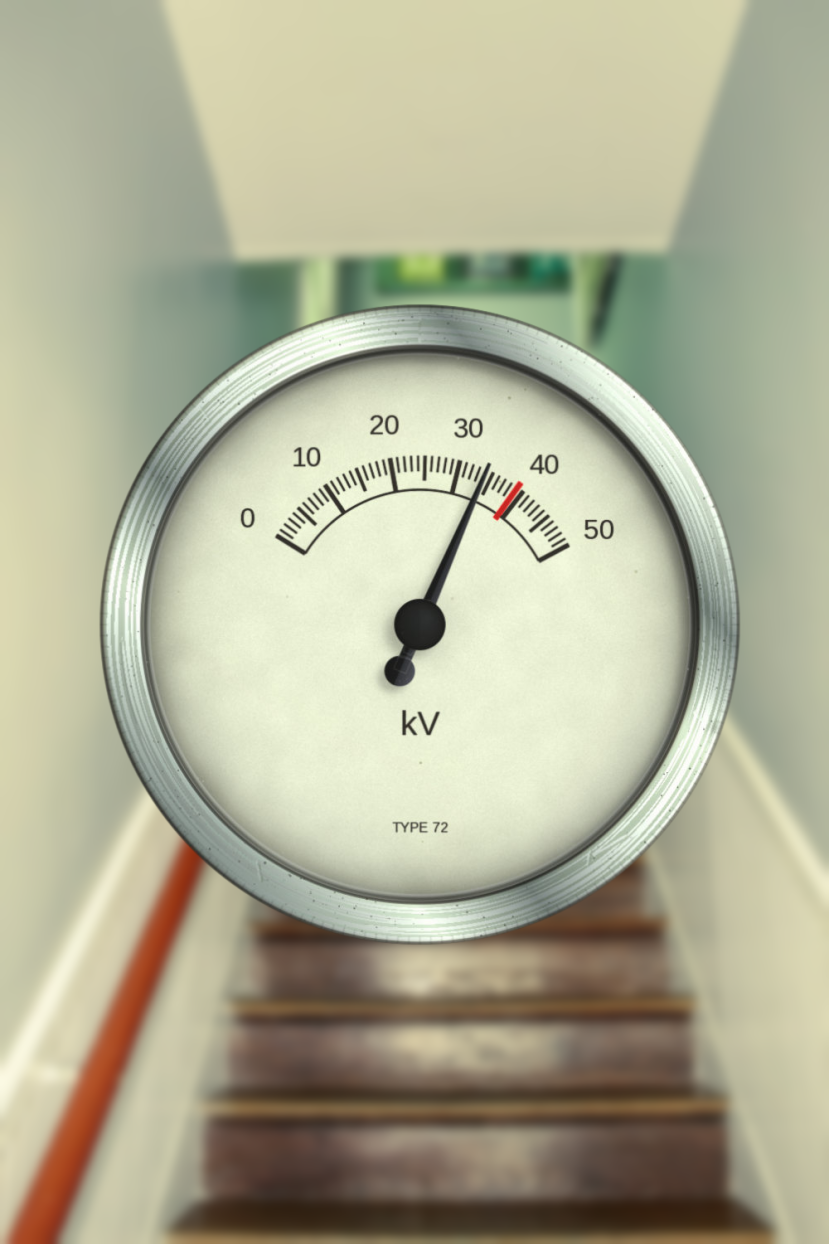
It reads 34 kV
